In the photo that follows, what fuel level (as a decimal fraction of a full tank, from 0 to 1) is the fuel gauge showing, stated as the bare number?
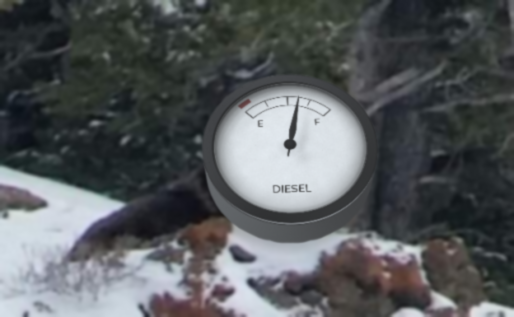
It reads 0.625
